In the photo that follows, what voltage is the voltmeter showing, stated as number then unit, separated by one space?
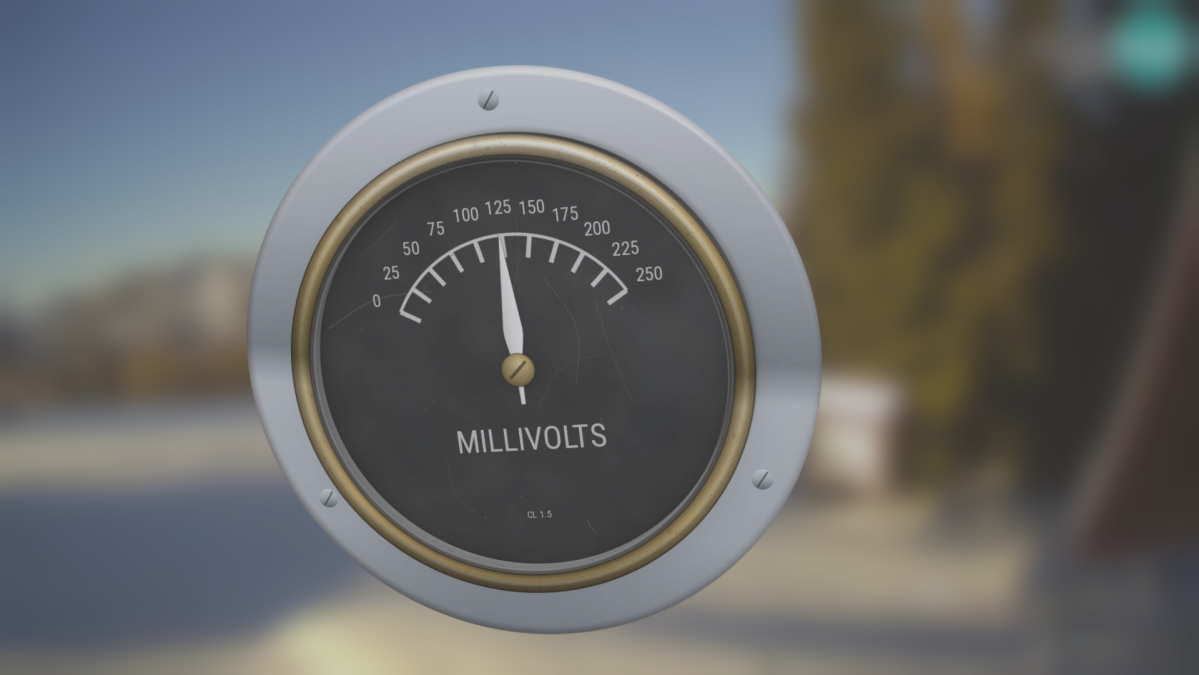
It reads 125 mV
